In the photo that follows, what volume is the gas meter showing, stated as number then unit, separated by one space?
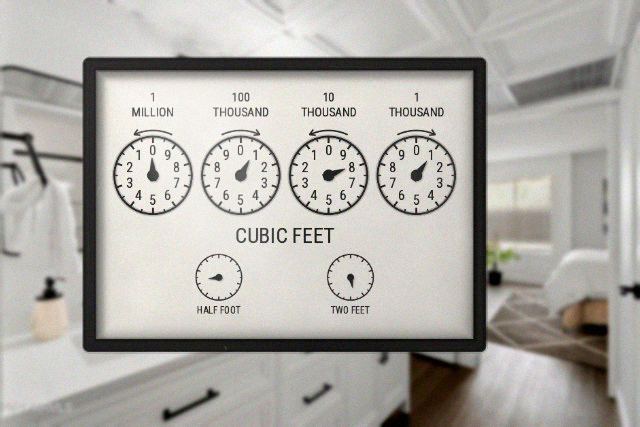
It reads 8100 ft³
